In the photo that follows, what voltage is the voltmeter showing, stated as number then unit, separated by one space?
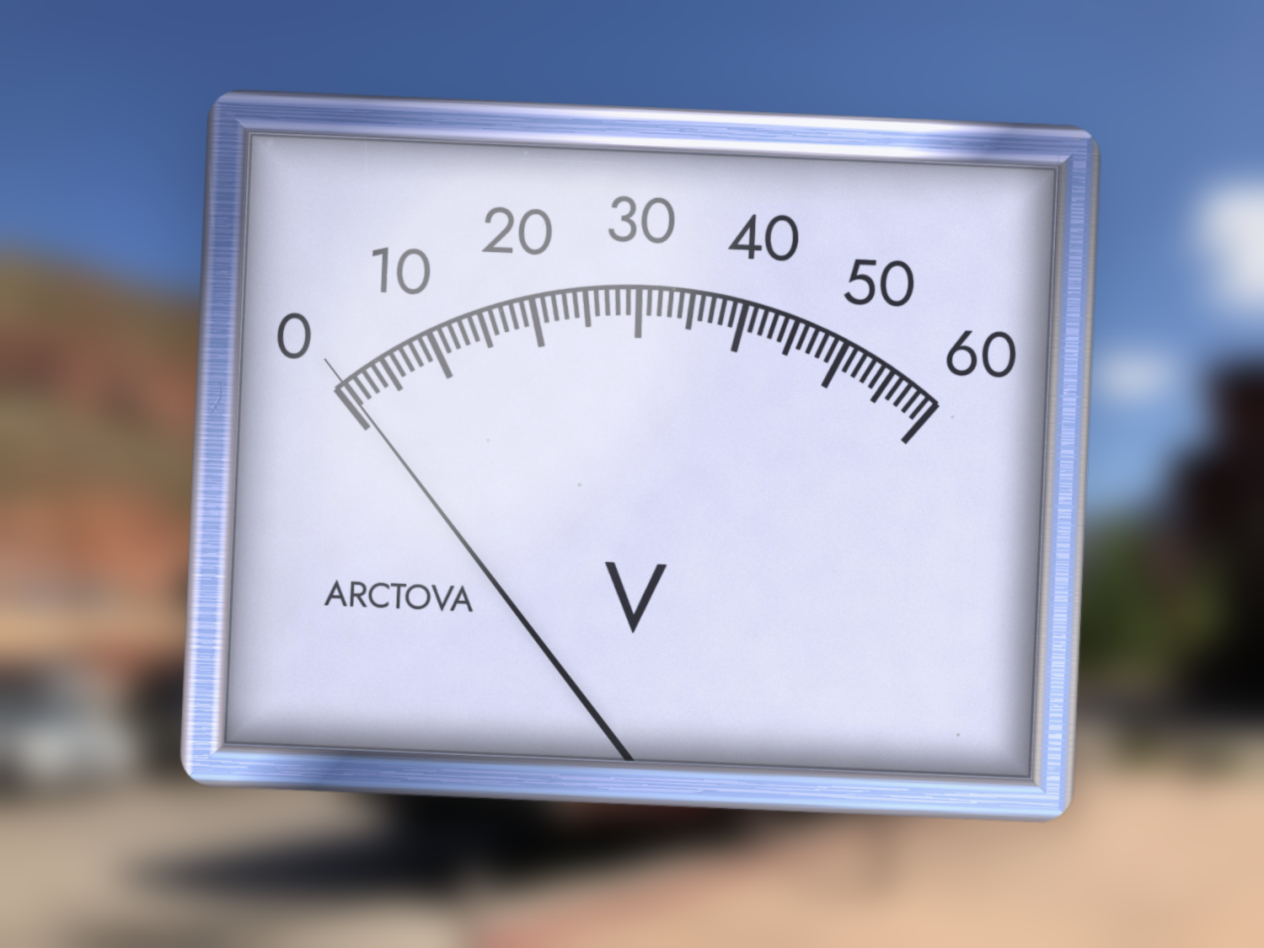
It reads 1 V
